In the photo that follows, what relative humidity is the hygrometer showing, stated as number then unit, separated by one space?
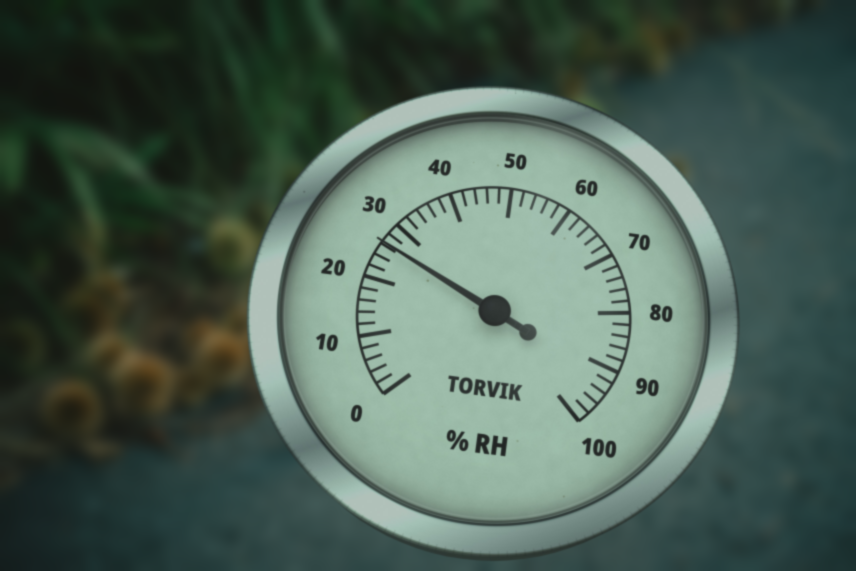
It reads 26 %
